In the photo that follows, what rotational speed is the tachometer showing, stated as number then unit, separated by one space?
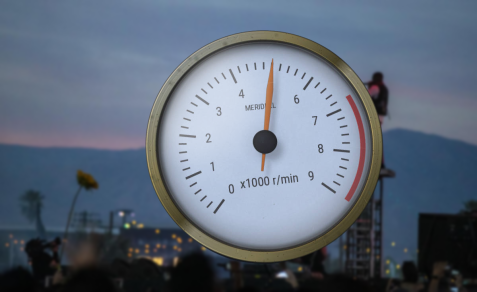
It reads 5000 rpm
